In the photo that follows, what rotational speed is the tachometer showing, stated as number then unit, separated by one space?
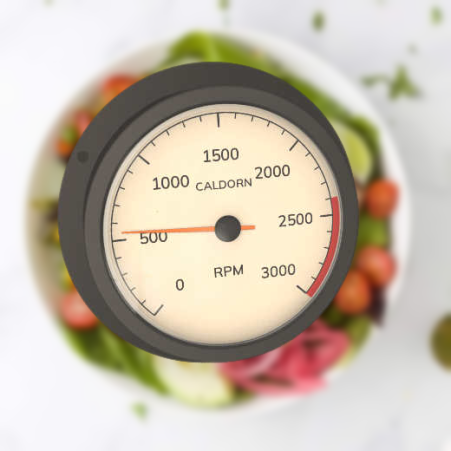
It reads 550 rpm
